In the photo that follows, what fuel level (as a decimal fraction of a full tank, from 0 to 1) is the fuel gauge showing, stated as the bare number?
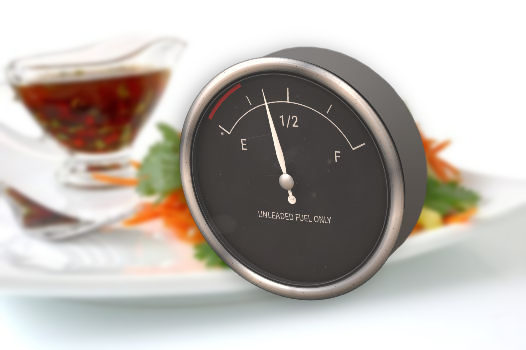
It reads 0.375
